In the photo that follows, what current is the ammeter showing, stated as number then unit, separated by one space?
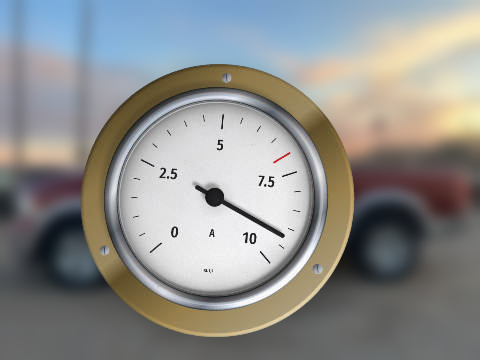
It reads 9.25 A
